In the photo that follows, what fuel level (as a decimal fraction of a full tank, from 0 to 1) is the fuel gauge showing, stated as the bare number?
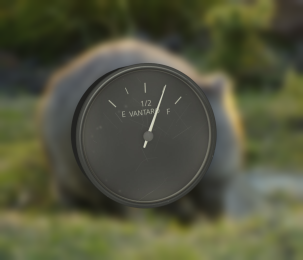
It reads 0.75
